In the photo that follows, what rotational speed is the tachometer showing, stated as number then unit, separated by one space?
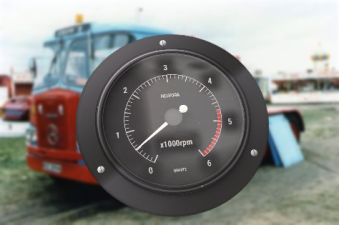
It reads 500 rpm
